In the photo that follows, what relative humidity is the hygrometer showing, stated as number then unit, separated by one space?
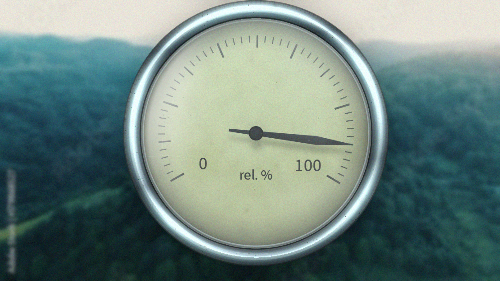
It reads 90 %
